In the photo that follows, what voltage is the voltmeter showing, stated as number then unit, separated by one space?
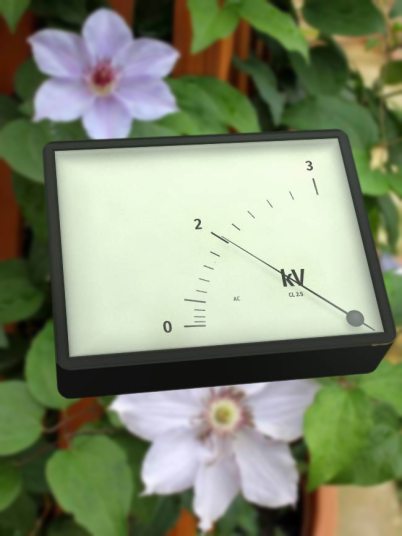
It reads 2 kV
